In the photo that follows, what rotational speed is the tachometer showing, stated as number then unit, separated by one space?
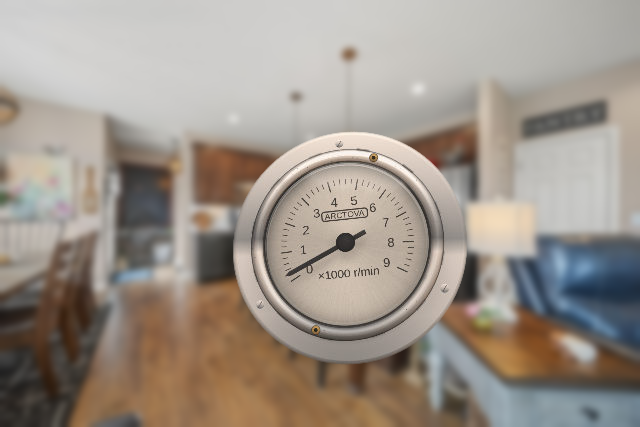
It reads 200 rpm
